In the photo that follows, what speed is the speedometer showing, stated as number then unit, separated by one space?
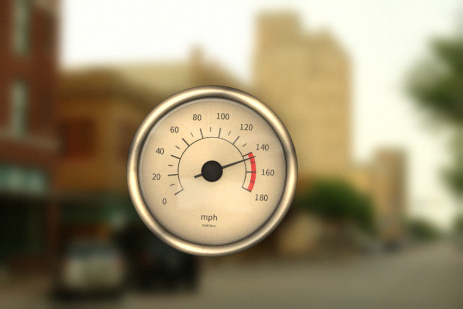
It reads 145 mph
